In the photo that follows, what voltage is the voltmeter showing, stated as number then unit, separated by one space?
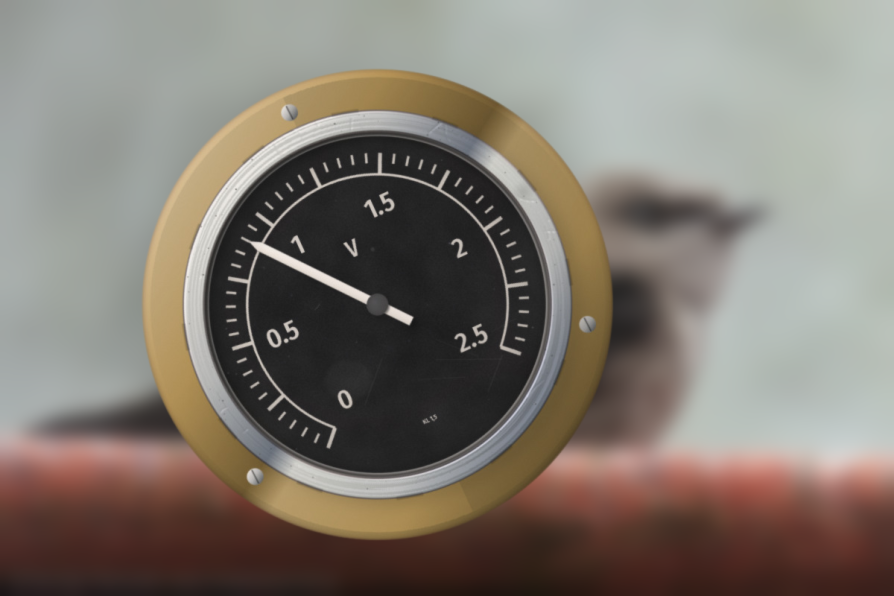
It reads 0.9 V
